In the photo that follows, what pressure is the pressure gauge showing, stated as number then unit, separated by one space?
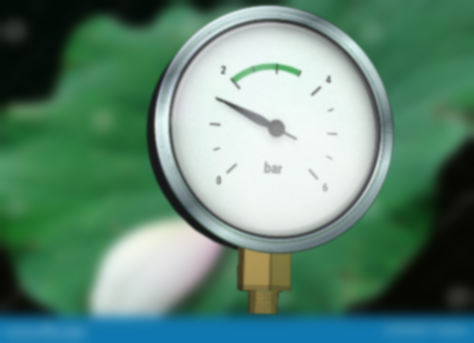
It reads 1.5 bar
